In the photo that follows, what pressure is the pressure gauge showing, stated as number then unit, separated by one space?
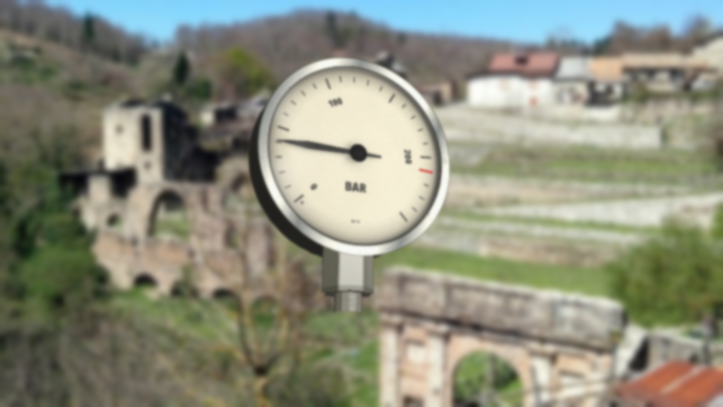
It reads 40 bar
